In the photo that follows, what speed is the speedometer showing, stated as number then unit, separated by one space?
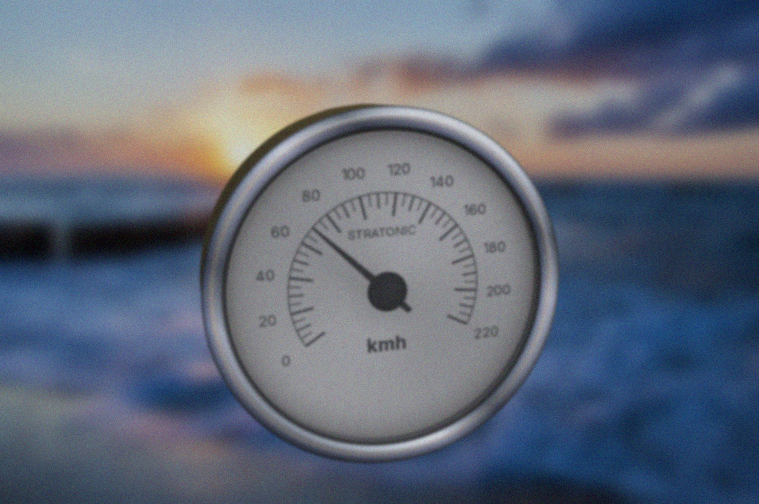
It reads 70 km/h
